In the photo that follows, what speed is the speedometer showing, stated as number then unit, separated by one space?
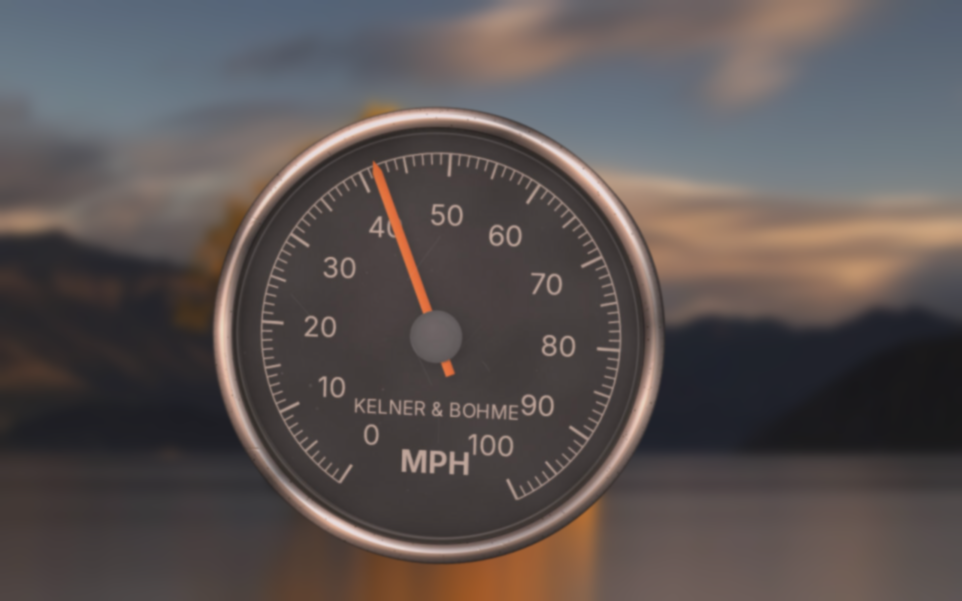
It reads 42 mph
